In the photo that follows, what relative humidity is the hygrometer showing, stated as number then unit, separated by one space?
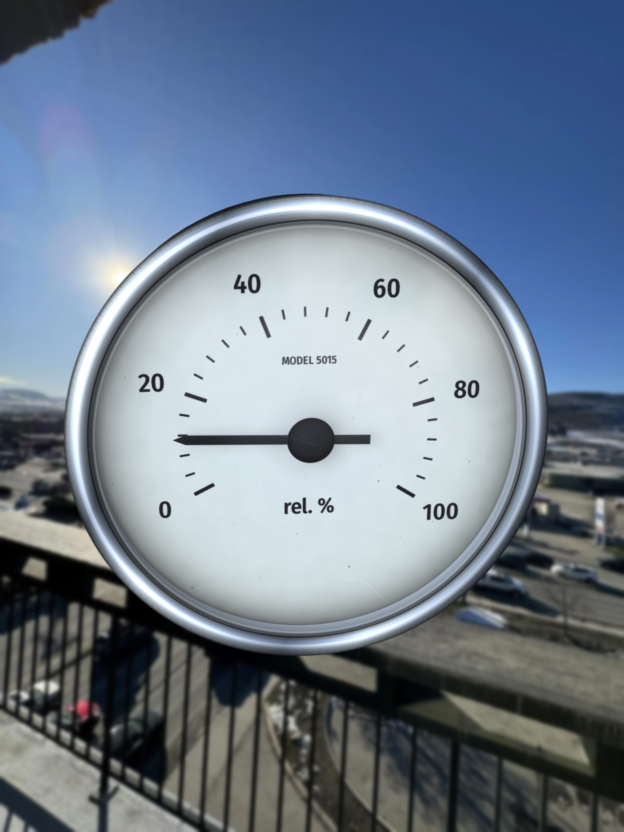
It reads 12 %
